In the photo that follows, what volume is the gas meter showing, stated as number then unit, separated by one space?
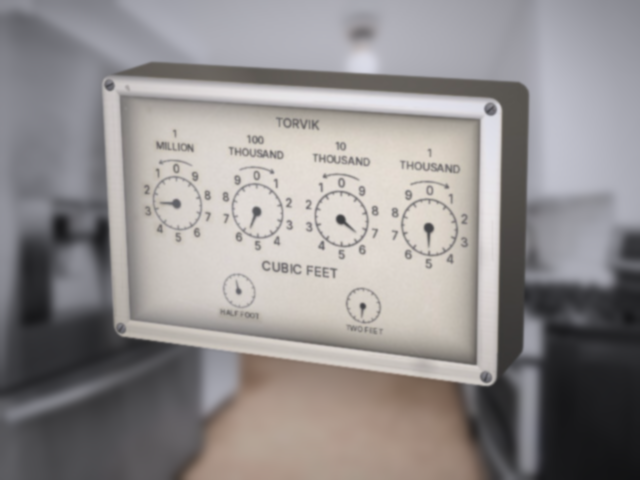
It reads 256500 ft³
